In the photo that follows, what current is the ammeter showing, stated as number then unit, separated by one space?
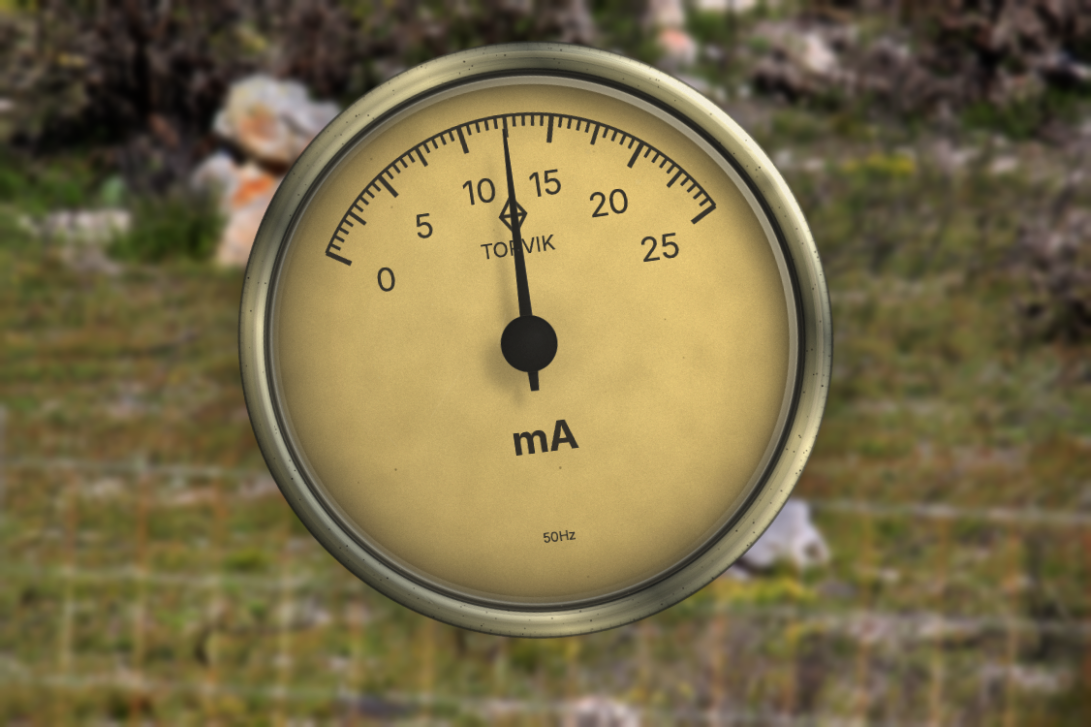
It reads 12.5 mA
